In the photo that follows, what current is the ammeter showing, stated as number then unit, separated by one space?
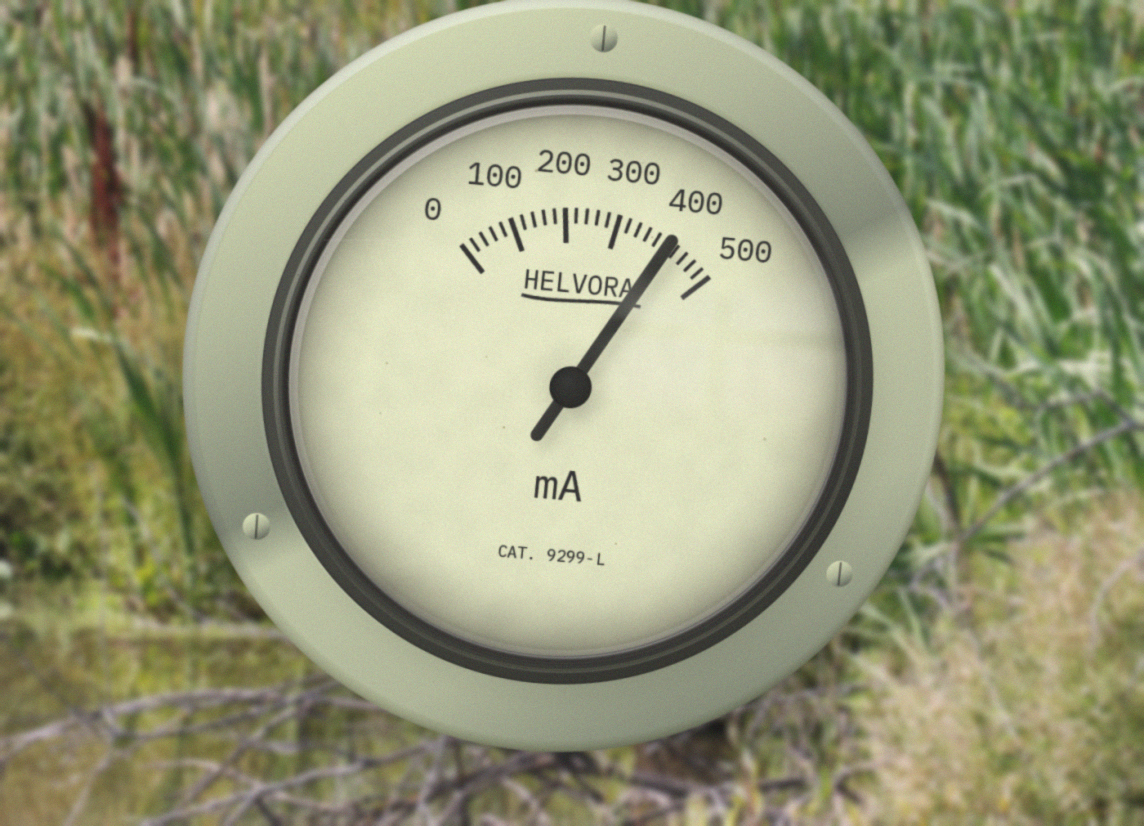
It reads 400 mA
